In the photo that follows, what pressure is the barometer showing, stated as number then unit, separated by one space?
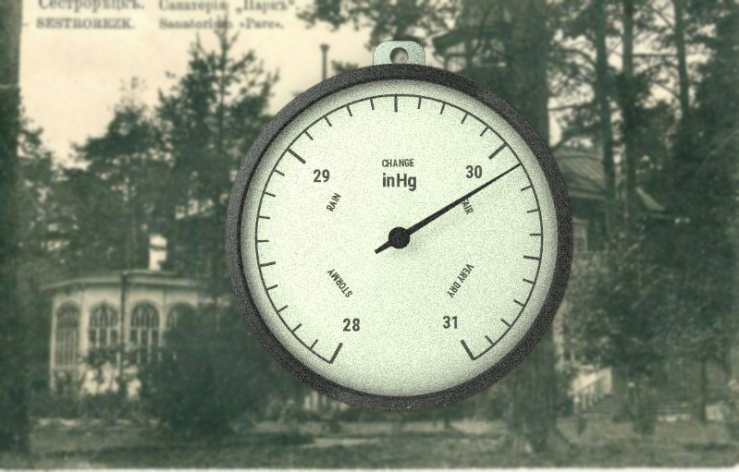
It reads 30.1 inHg
